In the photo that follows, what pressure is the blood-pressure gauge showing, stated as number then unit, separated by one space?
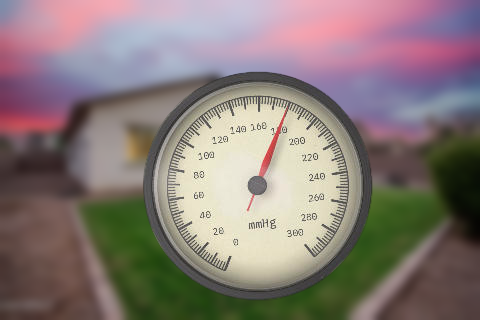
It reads 180 mmHg
